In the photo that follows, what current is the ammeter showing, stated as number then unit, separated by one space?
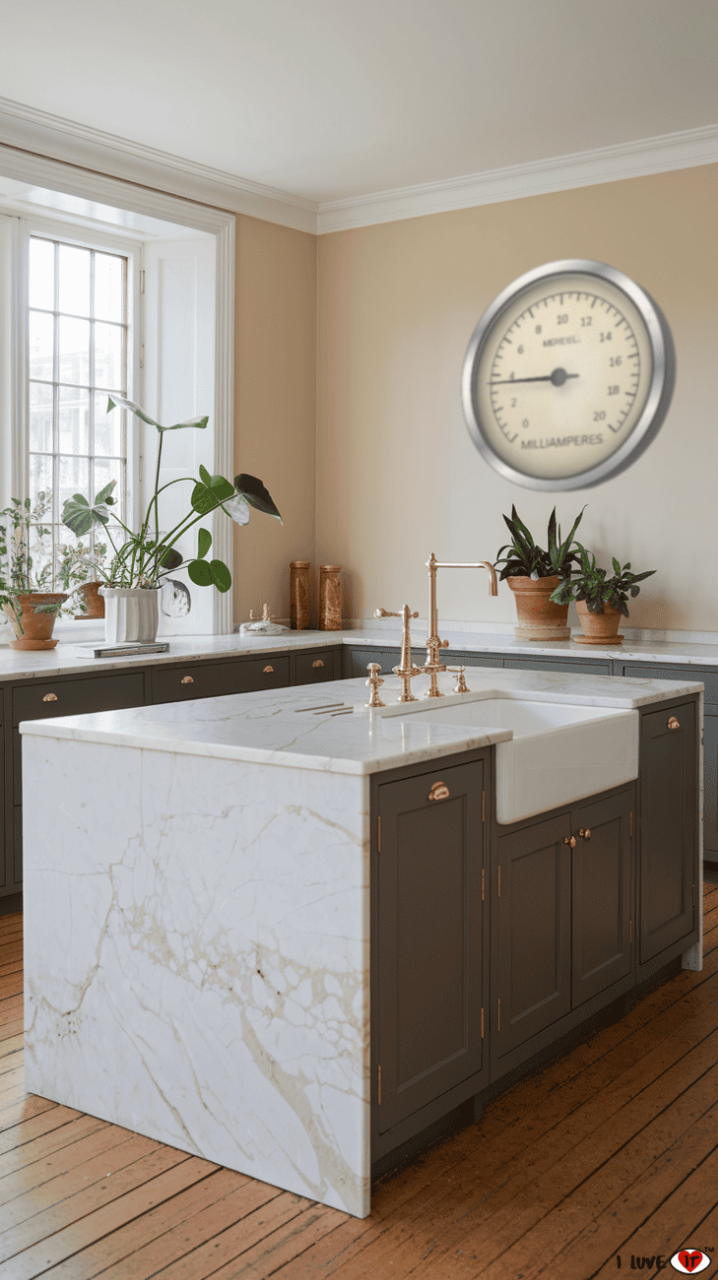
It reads 3.5 mA
